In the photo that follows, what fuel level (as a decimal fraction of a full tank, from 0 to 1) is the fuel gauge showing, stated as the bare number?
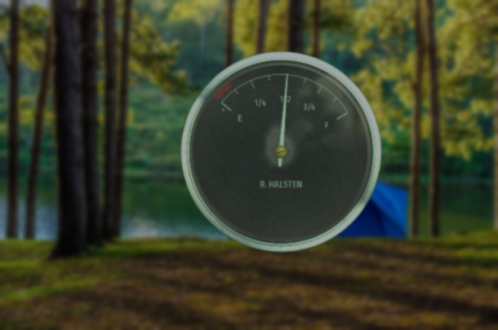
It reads 0.5
